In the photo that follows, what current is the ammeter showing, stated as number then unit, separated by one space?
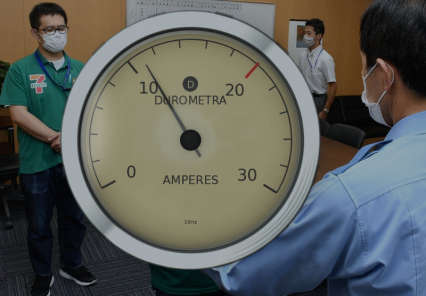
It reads 11 A
